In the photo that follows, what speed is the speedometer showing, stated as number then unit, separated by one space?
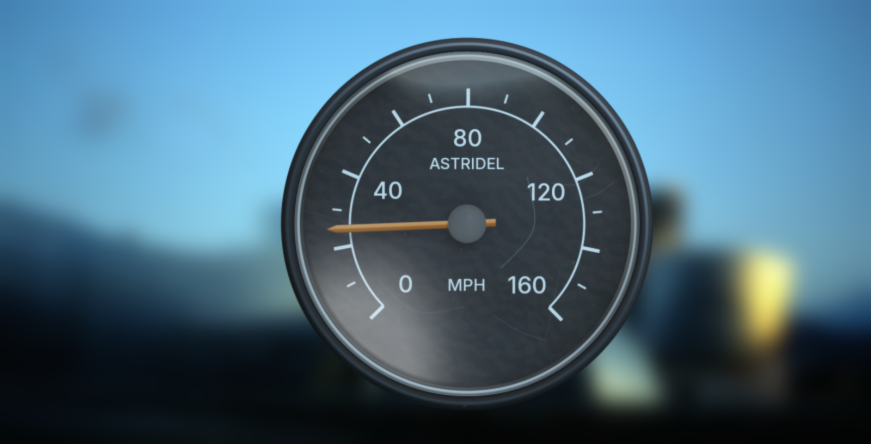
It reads 25 mph
